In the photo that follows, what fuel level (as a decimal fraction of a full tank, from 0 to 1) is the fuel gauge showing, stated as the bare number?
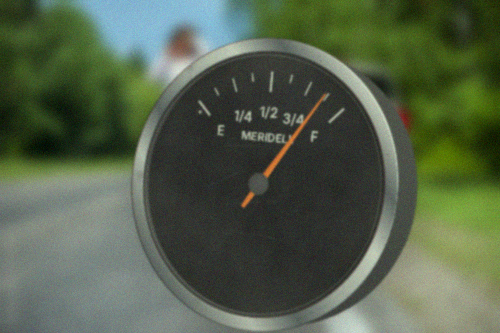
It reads 0.875
